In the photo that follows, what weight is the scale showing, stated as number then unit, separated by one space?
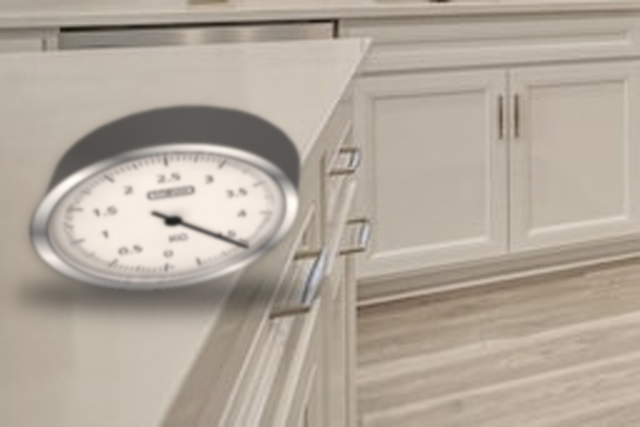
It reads 4.5 kg
